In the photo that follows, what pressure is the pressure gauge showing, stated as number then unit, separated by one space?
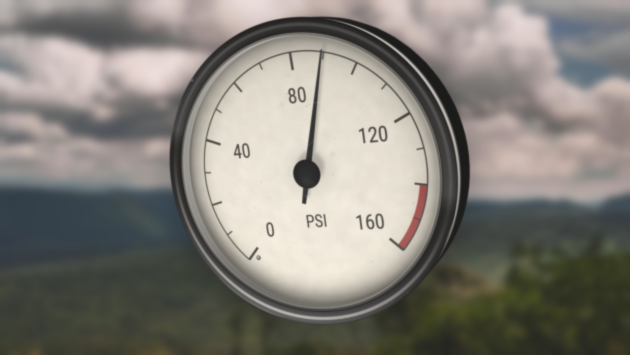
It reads 90 psi
